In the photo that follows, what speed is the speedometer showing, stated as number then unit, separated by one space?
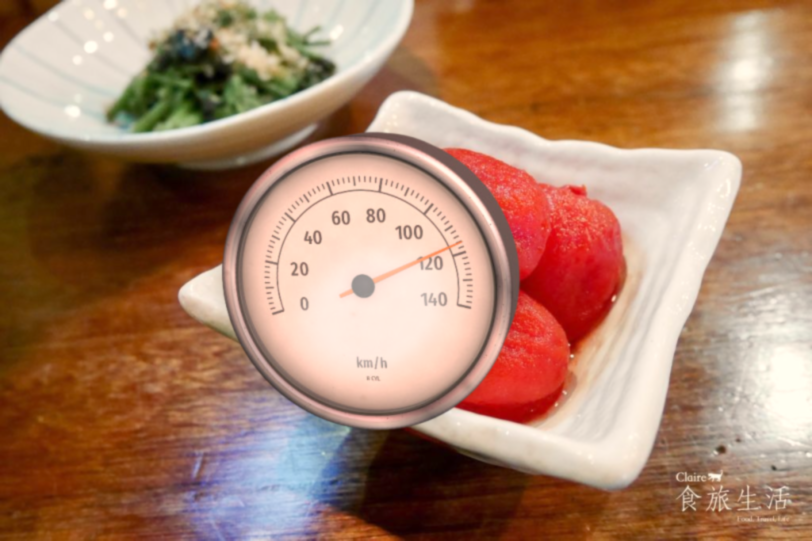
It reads 116 km/h
